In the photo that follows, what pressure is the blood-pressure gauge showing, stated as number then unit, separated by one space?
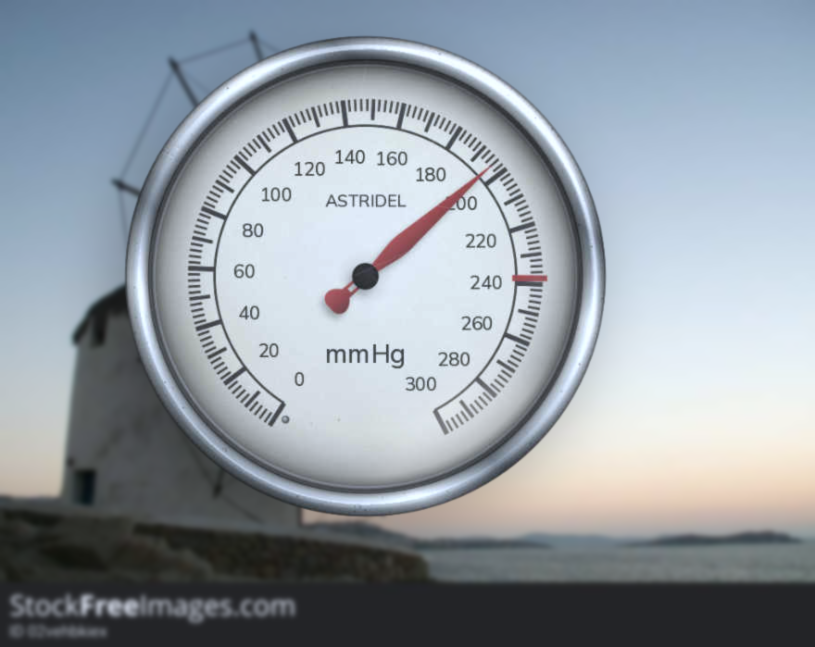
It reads 196 mmHg
